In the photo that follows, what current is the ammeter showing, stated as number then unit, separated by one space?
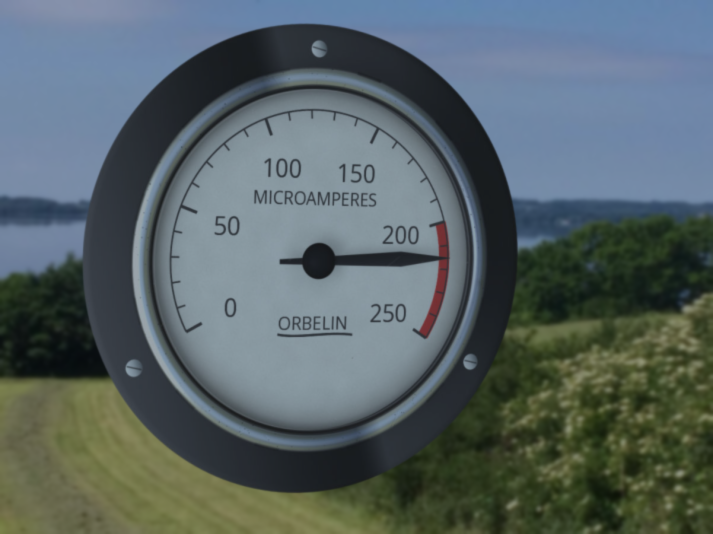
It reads 215 µA
